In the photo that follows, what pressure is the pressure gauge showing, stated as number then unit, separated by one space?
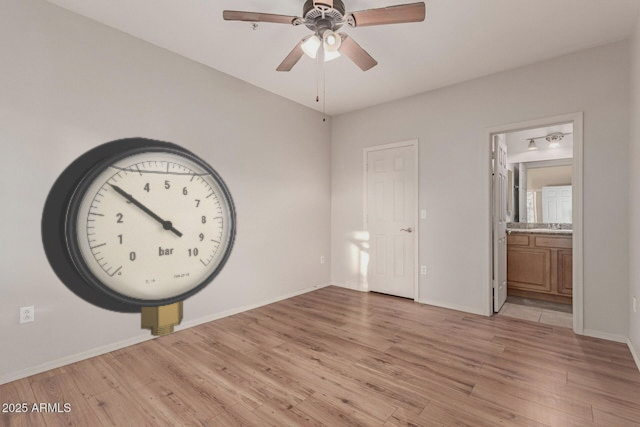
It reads 3 bar
